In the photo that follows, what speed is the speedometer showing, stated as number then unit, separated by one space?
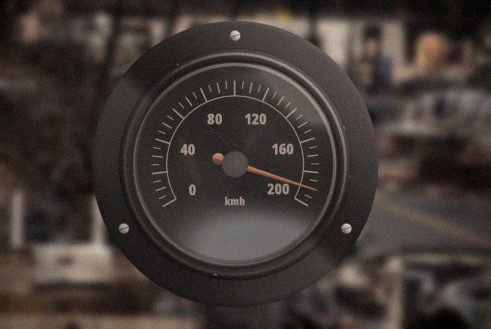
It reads 190 km/h
